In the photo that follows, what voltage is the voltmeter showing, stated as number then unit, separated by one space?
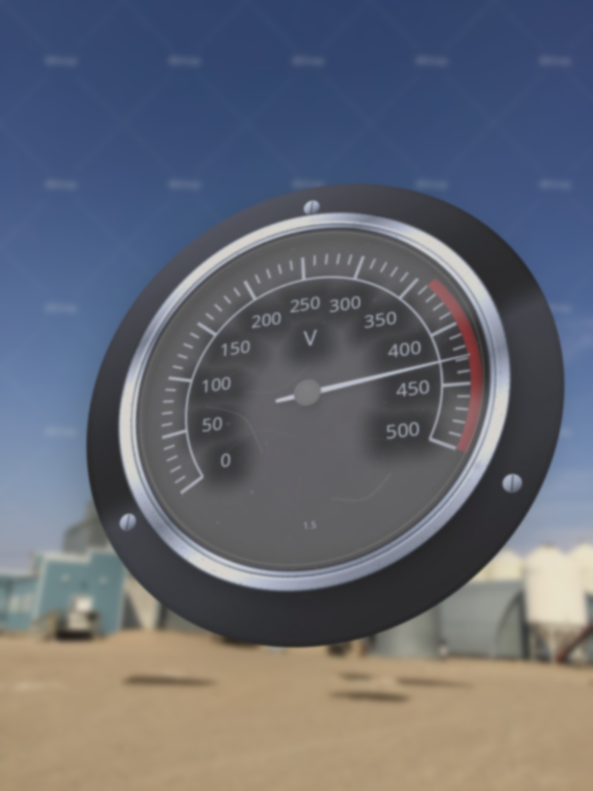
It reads 430 V
